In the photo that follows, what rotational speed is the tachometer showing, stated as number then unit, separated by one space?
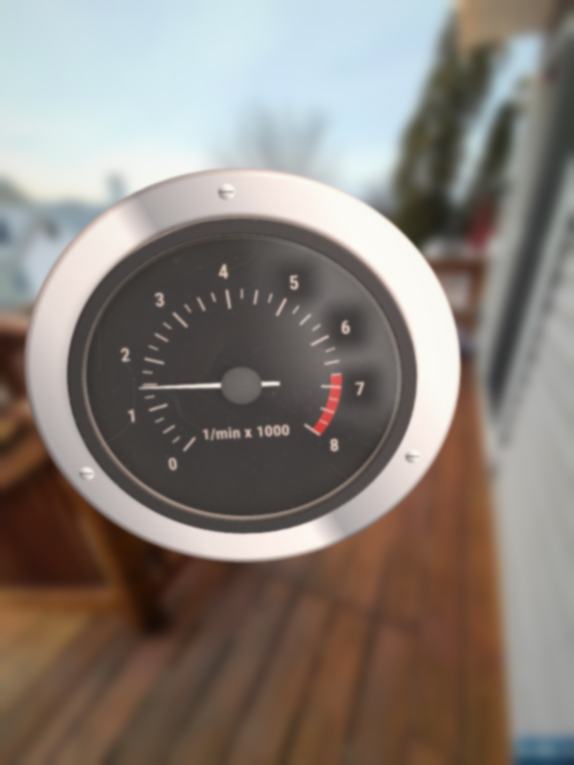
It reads 1500 rpm
